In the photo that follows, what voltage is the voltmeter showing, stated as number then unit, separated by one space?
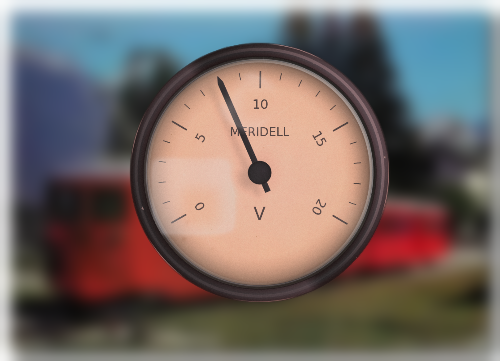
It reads 8 V
